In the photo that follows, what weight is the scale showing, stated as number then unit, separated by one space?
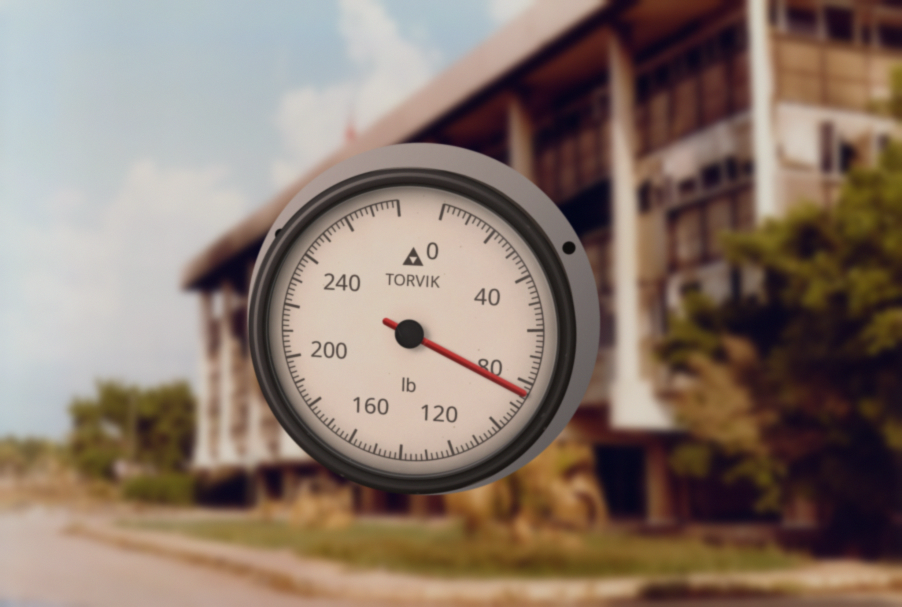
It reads 84 lb
